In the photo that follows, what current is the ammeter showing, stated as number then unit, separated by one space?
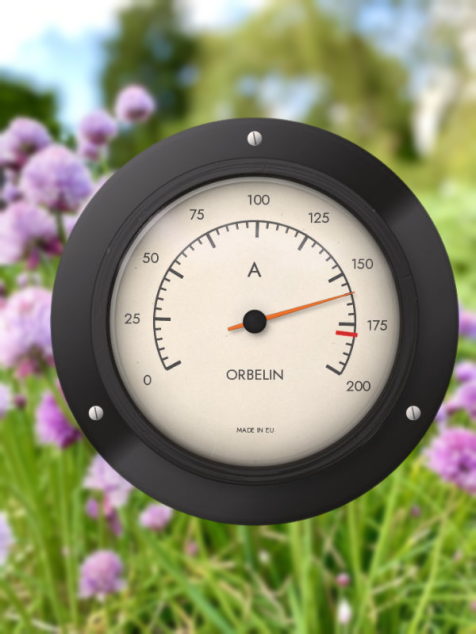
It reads 160 A
